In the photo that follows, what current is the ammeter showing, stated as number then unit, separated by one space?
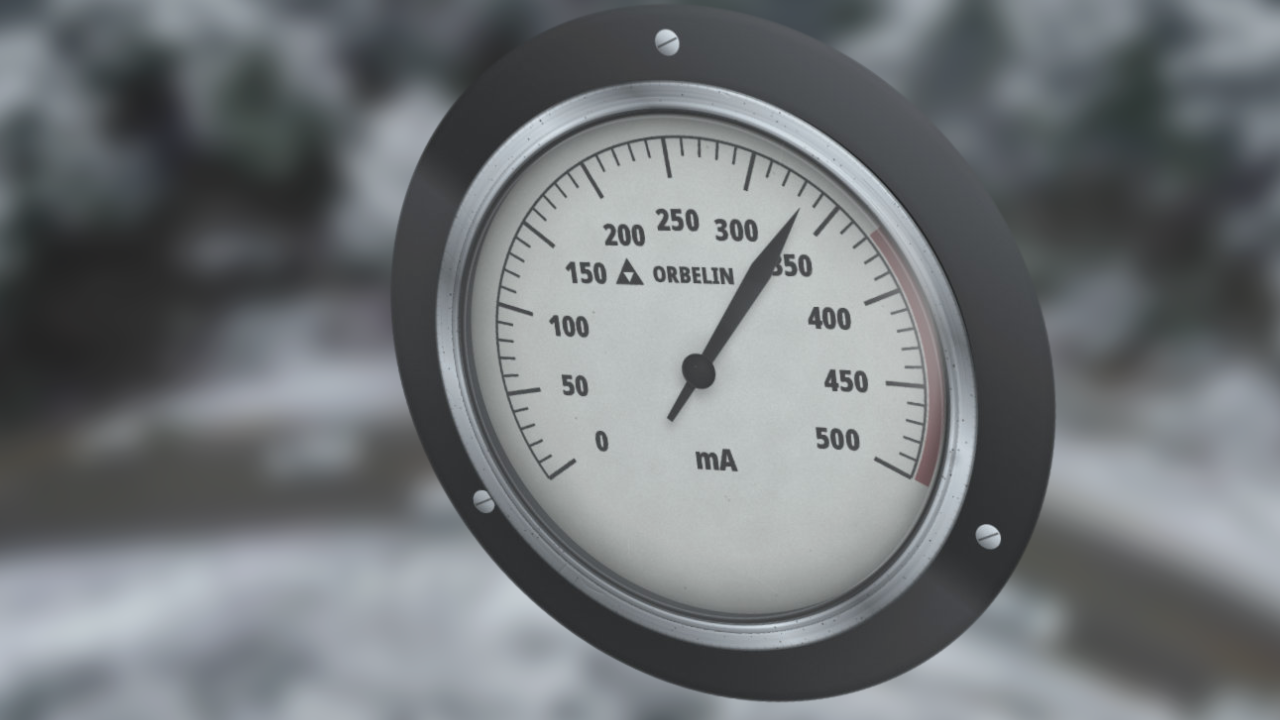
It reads 335 mA
